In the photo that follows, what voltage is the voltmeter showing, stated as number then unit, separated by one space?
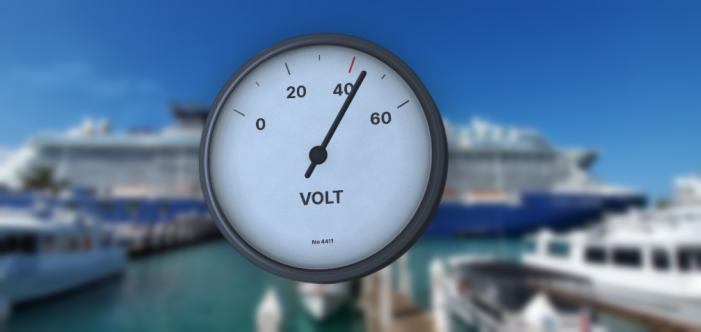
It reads 45 V
